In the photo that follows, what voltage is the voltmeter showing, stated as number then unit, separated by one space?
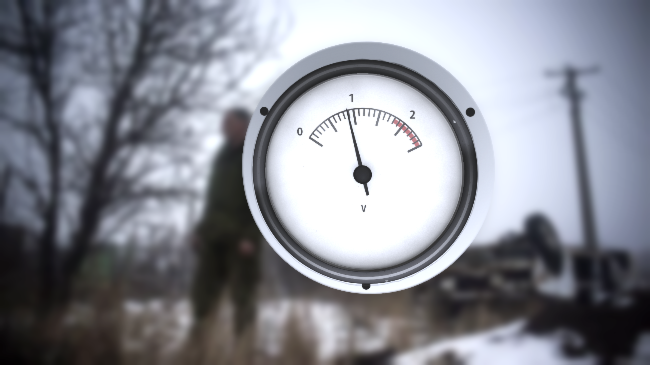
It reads 0.9 V
